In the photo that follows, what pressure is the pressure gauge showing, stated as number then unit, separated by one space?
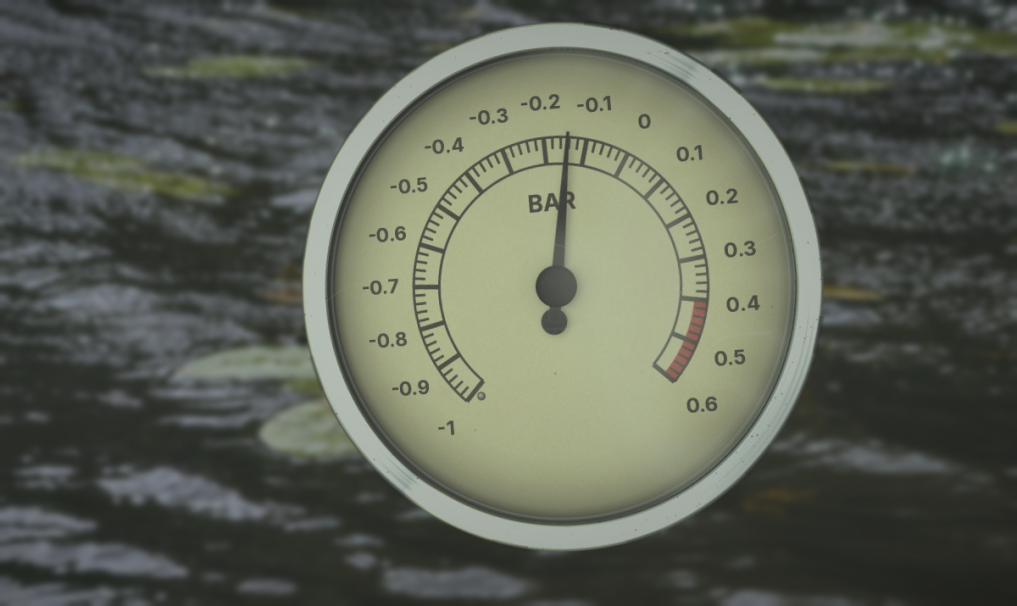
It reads -0.14 bar
